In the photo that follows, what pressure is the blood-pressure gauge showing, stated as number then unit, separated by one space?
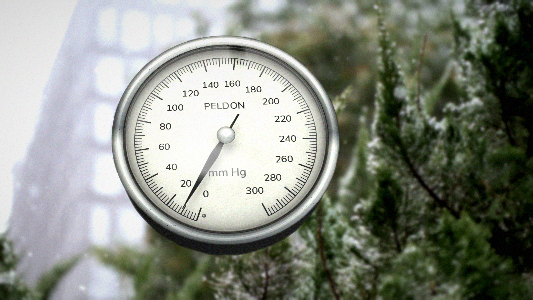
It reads 10 mmHg
